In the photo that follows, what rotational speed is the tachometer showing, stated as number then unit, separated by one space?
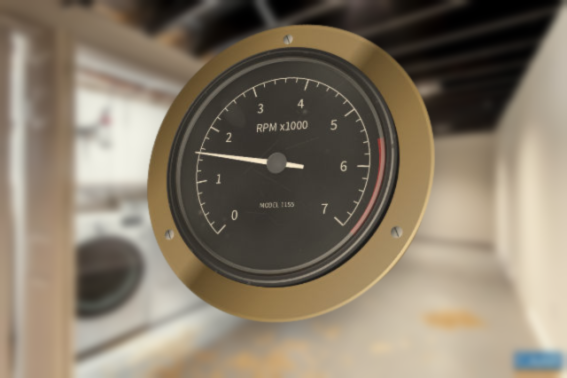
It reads 1500 rpm
